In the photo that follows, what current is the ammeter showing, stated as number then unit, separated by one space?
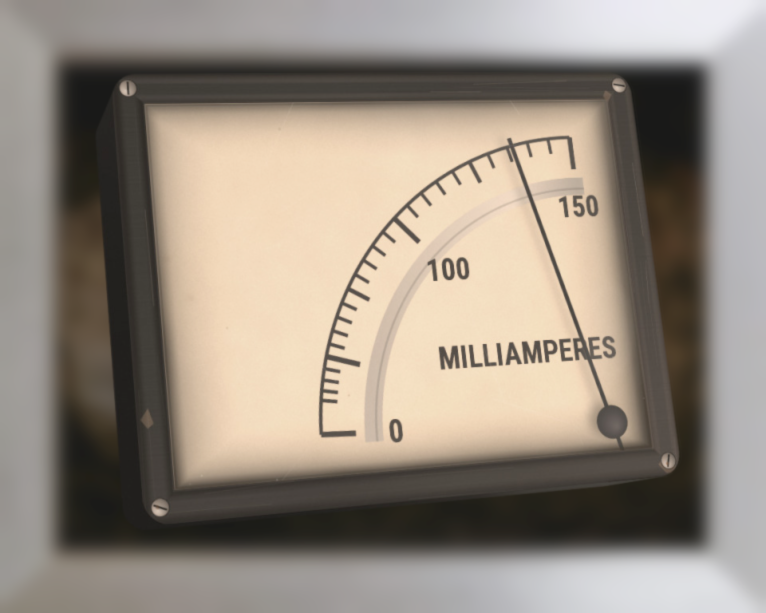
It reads 135 mA
